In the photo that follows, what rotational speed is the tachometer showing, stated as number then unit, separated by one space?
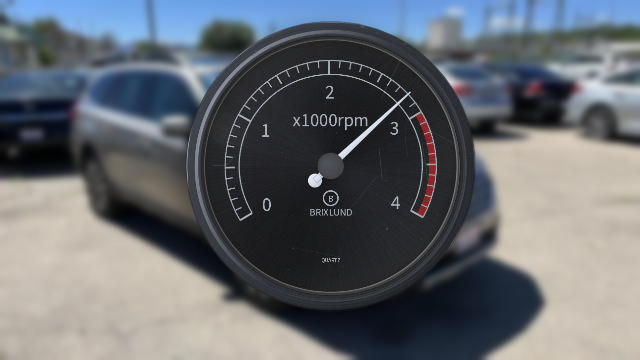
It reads 2800 rpm
